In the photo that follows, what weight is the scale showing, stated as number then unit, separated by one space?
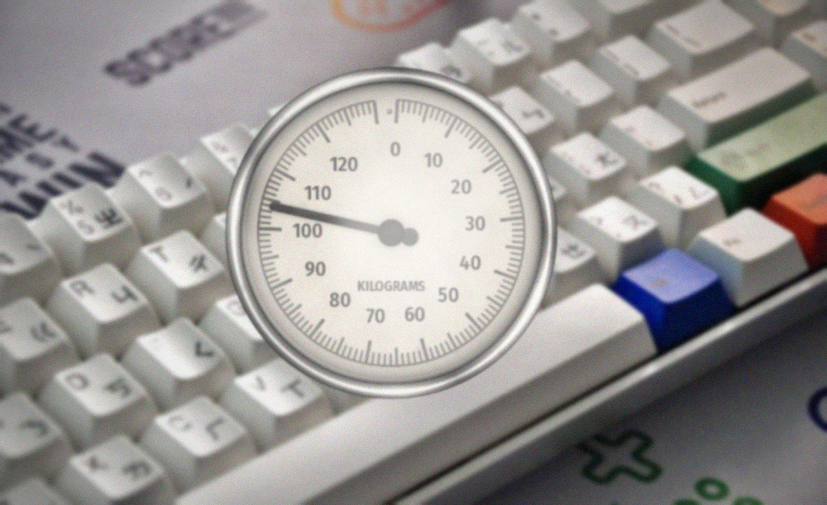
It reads 104 kg
